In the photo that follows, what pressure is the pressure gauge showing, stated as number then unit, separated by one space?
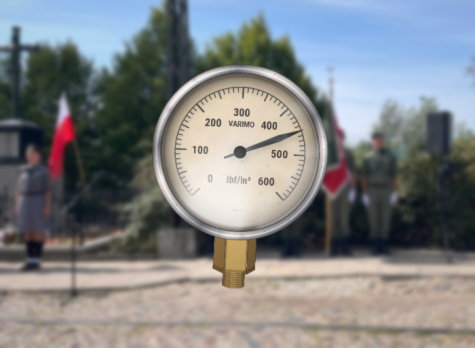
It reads 450 psi
